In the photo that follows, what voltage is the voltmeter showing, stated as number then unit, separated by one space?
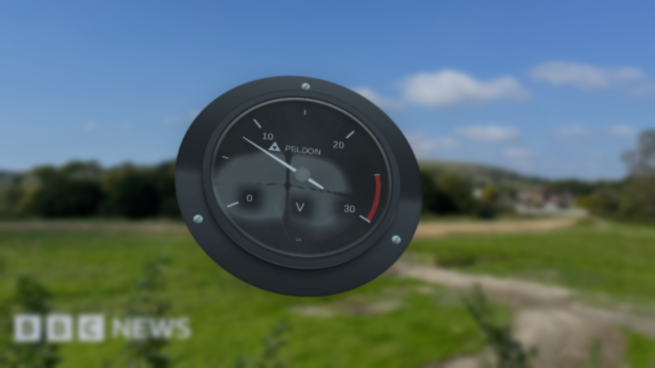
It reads 7.5 V
